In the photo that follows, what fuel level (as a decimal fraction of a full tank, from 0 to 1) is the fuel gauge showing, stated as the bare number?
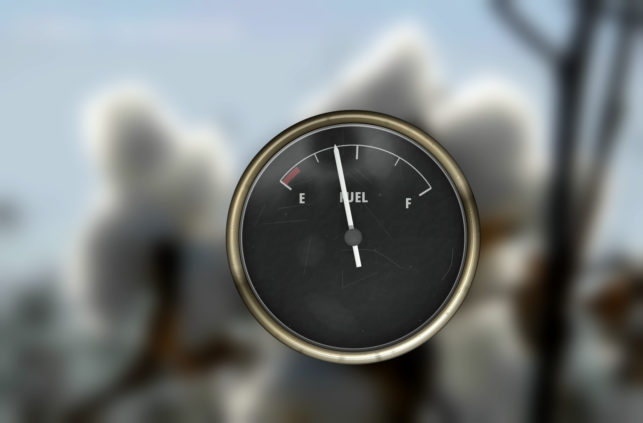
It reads 0.375
